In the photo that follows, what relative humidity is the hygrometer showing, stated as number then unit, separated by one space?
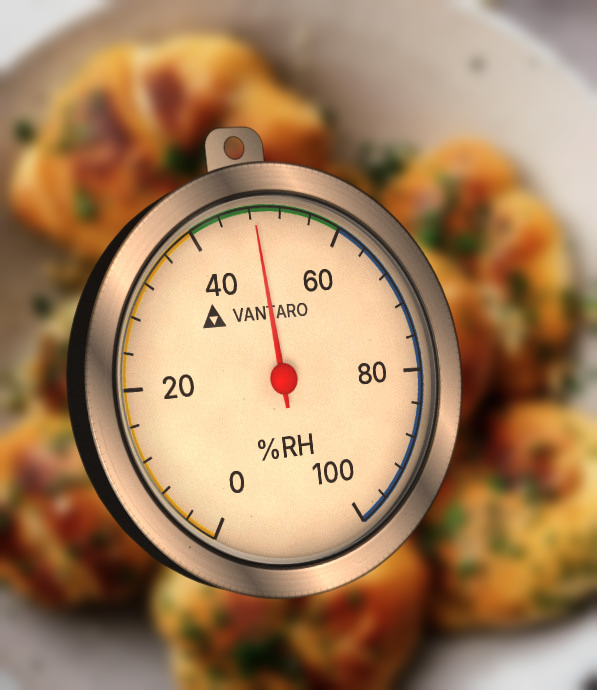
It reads 48 %
